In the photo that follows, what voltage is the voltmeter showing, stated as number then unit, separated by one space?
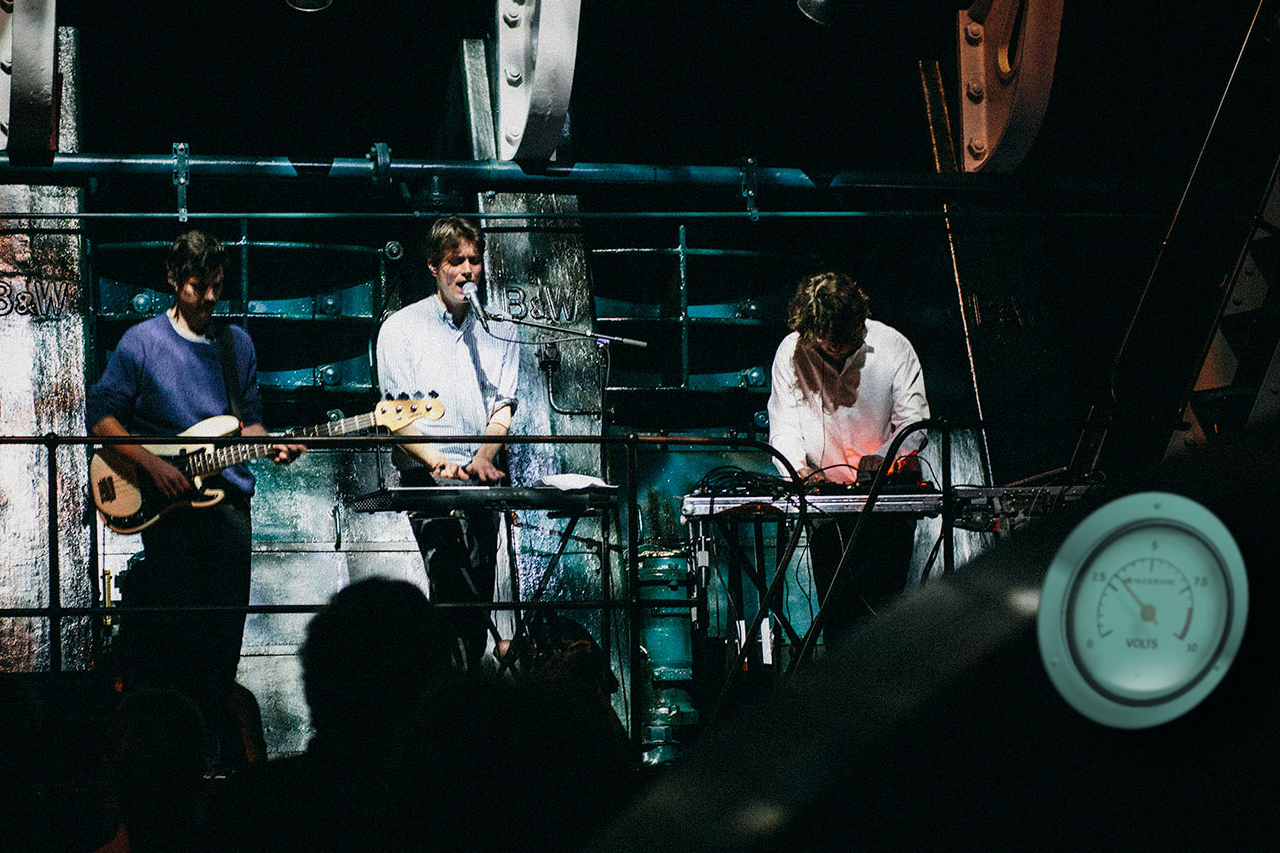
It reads 3 V
